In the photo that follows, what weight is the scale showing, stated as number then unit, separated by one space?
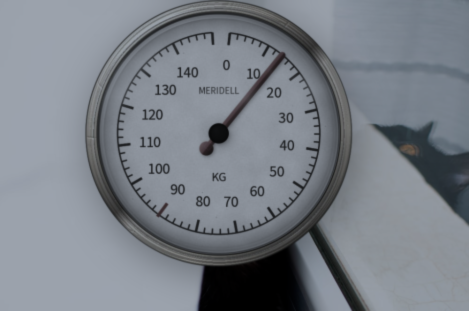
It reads 14 kg
